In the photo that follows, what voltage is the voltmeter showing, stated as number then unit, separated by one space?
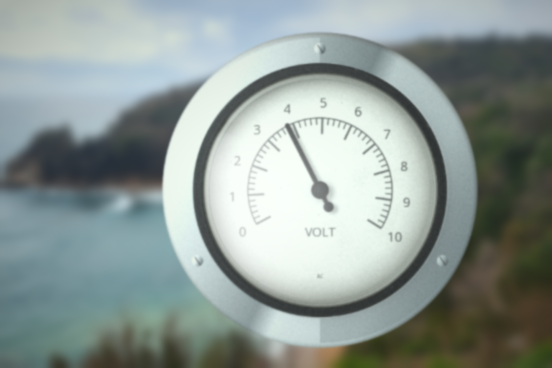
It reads 3.8 V
